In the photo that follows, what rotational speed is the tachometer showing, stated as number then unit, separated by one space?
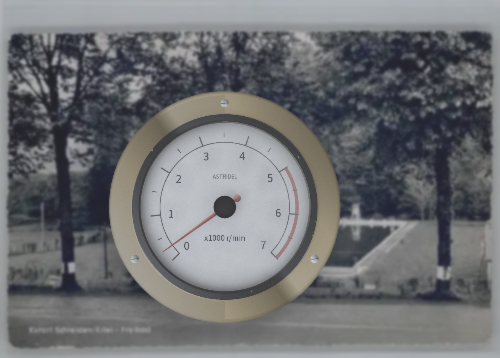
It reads 250 rpm
